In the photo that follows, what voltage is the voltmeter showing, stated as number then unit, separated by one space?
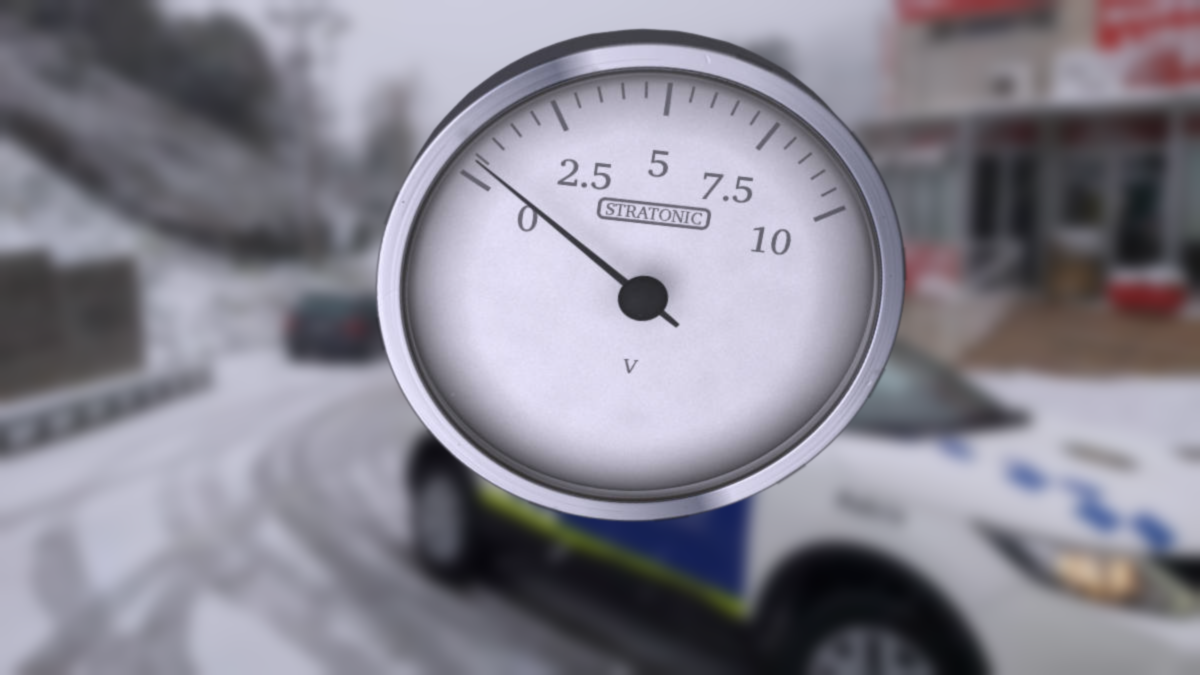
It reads 0.5 V
